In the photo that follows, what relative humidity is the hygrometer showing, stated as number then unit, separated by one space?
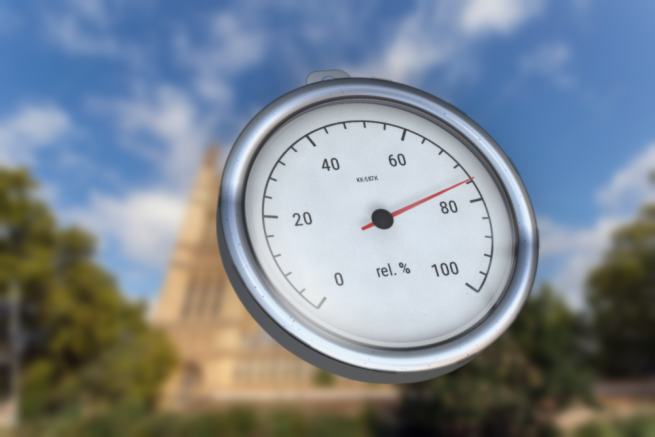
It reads 76 %
